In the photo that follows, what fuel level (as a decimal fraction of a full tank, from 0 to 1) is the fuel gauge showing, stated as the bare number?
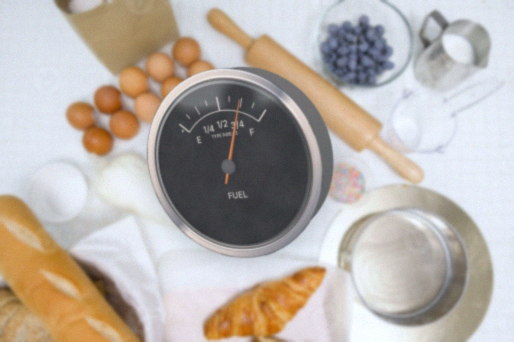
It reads 0.75
